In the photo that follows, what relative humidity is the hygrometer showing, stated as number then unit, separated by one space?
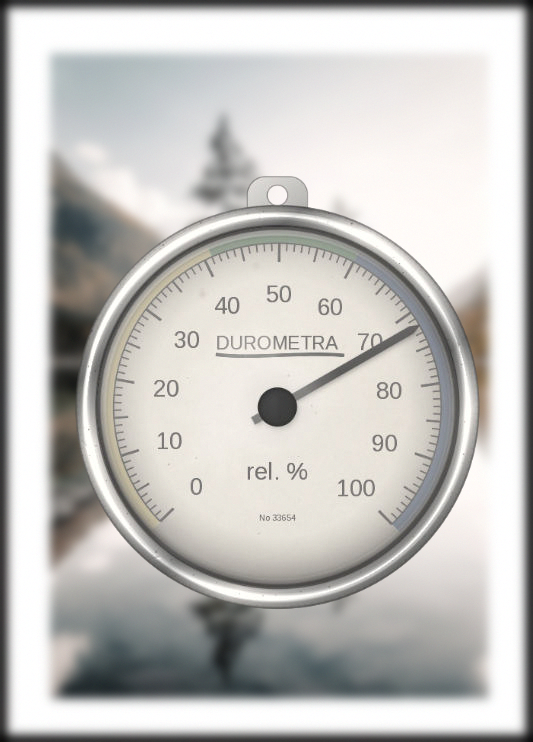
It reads 72 %
